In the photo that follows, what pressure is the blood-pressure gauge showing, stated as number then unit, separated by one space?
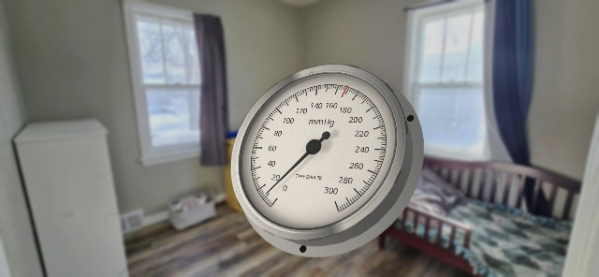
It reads 10 mmHg
